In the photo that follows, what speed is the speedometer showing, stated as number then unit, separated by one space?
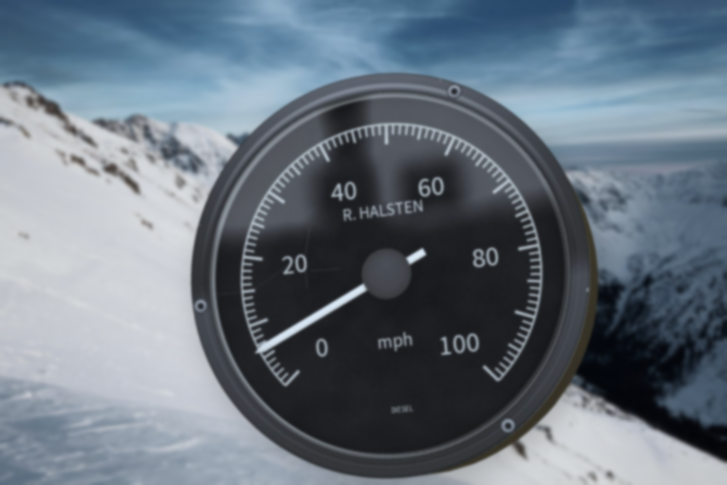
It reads 6 mph
